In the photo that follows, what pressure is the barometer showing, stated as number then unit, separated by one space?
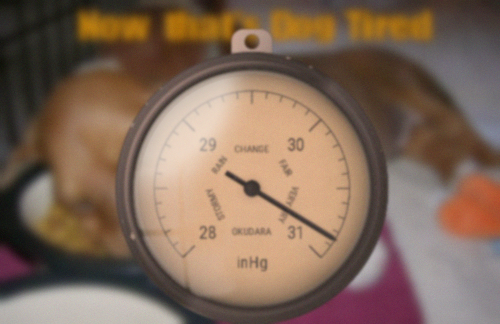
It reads 30.85 inHg
